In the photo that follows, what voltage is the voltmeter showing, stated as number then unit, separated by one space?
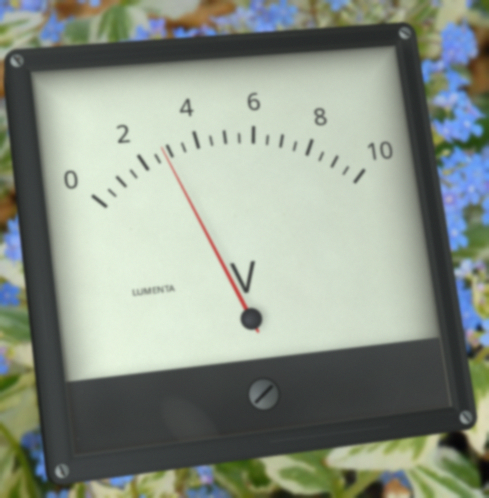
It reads 2.75 V
